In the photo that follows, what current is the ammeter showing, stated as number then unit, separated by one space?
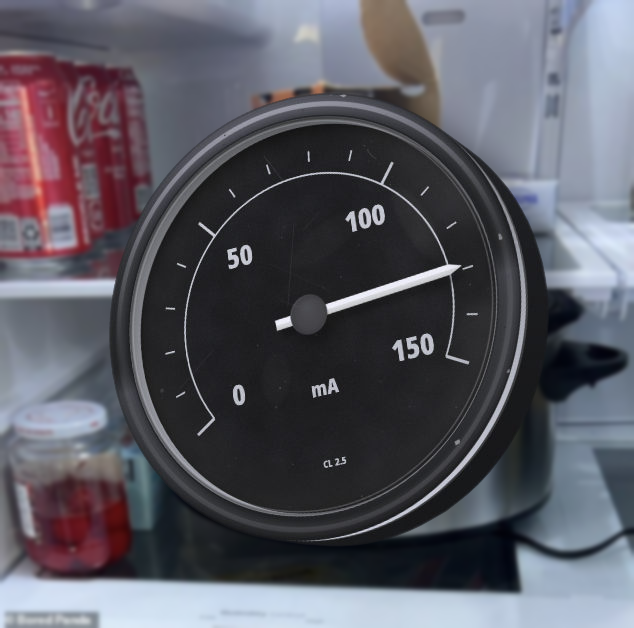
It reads 130 mA
